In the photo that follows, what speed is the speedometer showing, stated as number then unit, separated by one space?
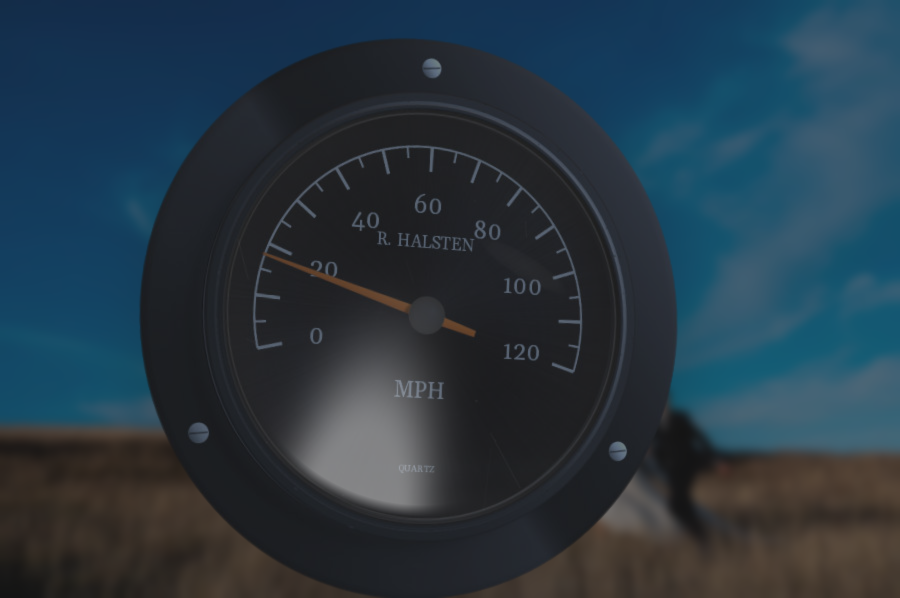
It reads 17.5 mph
